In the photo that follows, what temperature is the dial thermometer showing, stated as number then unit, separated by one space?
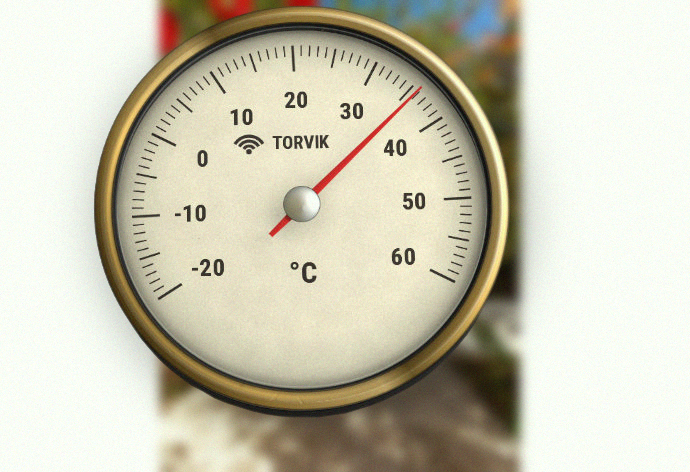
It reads 36 °C
